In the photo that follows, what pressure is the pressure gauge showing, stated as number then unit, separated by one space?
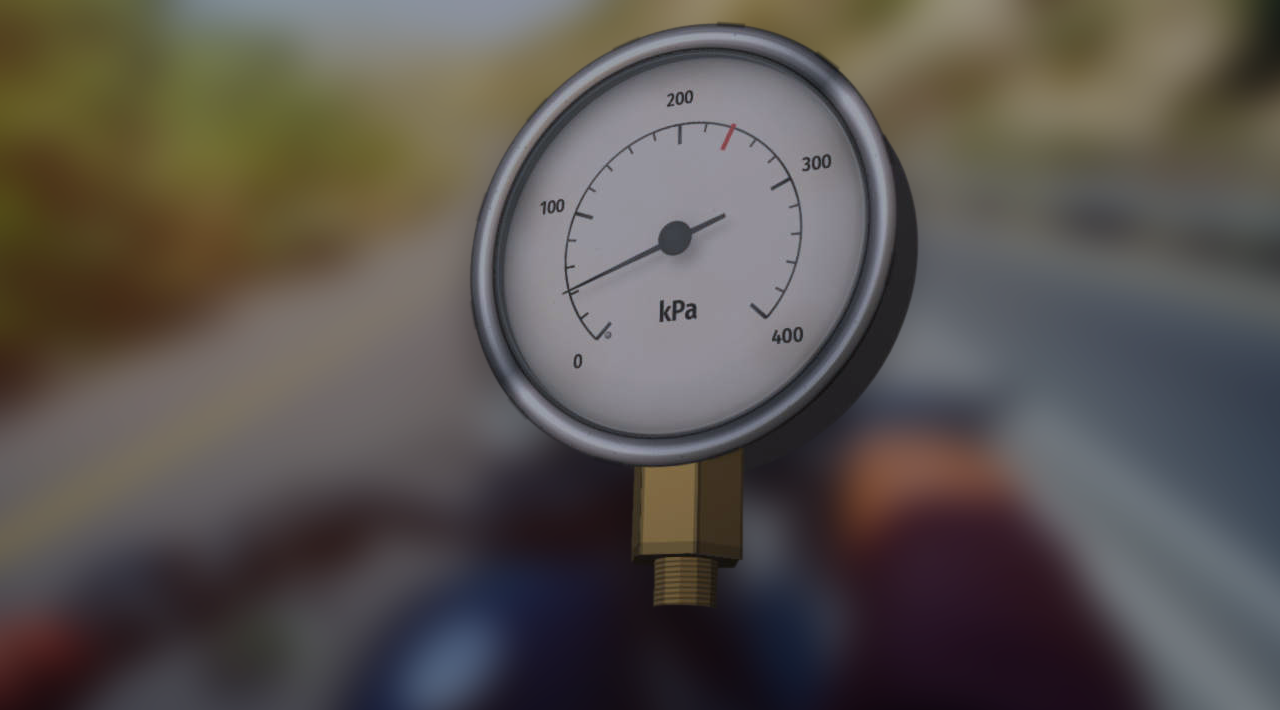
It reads 40 kPa
